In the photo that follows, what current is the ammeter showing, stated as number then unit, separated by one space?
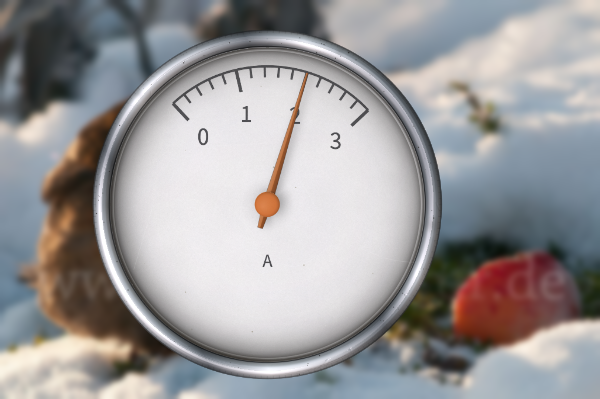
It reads 2 A
